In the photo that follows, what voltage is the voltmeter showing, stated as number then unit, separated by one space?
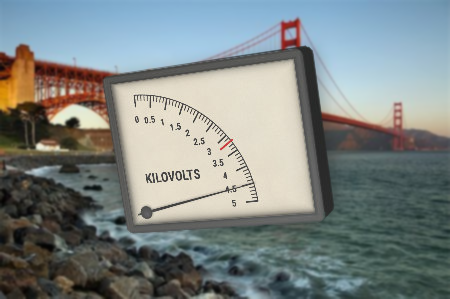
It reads 4.5 kV
